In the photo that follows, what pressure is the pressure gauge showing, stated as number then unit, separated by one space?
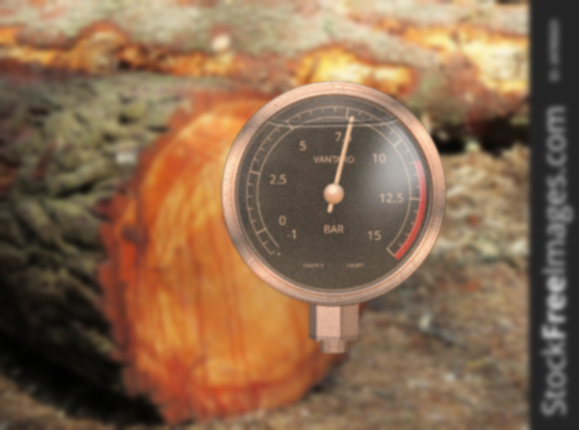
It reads 7.75 bar
